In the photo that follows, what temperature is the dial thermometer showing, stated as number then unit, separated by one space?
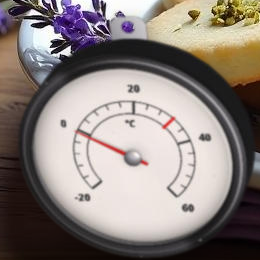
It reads 0 °C
